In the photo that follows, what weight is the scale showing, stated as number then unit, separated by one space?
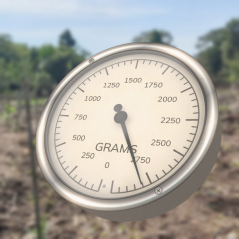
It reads 2800 g
